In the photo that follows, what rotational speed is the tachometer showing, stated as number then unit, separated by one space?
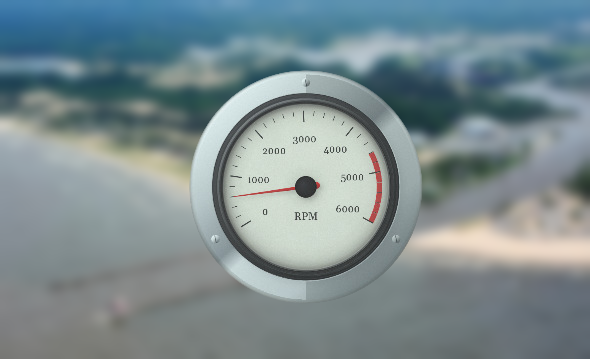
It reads 600 rpm
